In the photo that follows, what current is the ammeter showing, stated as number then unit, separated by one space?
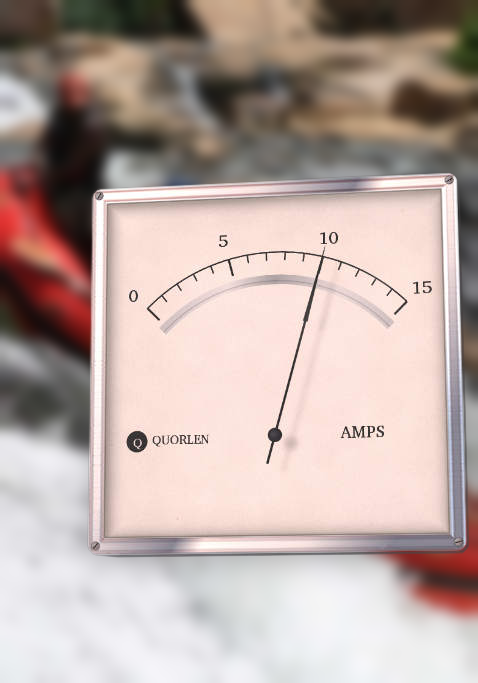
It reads 10 A
